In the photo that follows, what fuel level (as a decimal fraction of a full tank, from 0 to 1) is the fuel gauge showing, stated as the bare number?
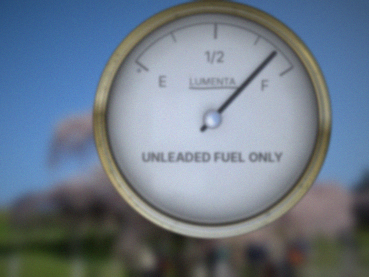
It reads 0.875
